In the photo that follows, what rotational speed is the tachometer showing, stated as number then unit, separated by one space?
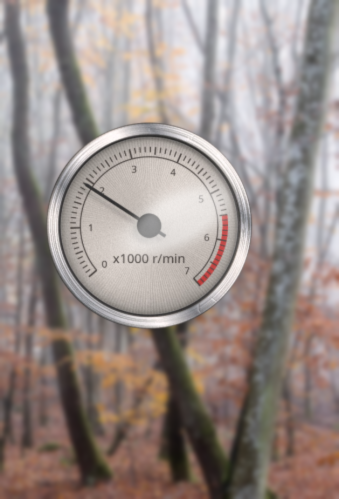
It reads 1900 rpm
